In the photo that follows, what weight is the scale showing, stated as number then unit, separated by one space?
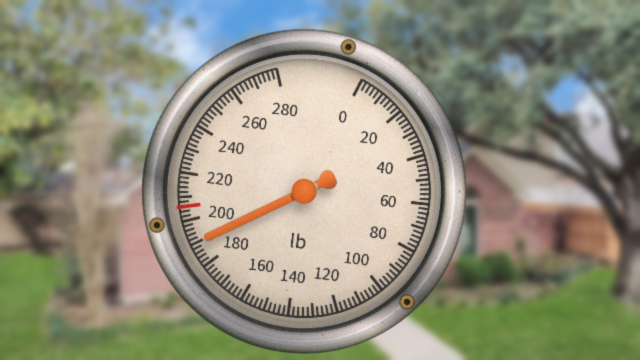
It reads 190 lb
